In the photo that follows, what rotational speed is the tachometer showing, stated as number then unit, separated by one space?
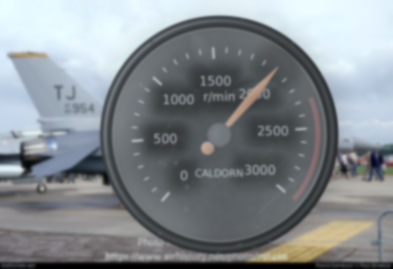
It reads 2000 rpm
